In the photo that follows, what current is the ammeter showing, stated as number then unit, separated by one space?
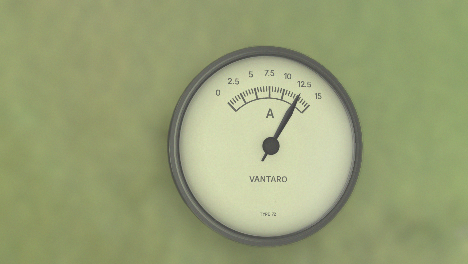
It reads 12.5 A
